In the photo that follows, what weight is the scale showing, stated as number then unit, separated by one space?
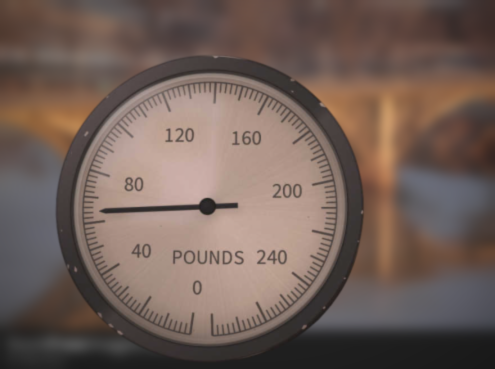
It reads 64 lb
